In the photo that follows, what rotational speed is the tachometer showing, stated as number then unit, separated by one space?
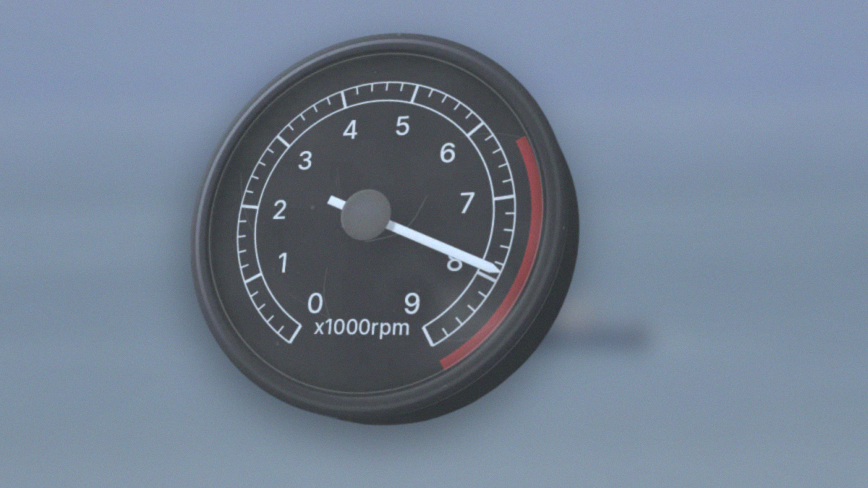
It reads 7900 rpm
